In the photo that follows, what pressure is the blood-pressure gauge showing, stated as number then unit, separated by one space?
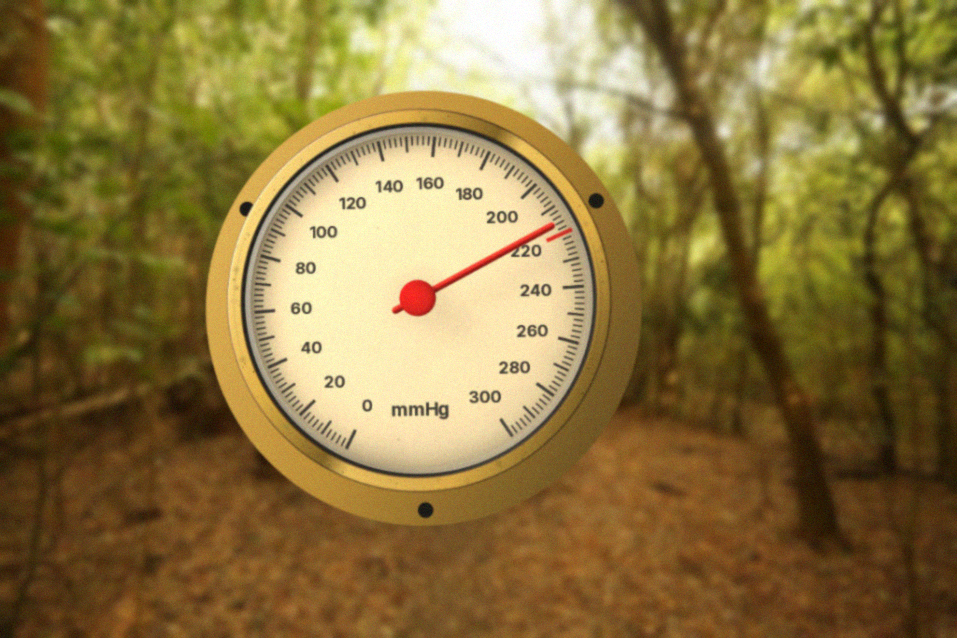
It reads 216 mmHg
